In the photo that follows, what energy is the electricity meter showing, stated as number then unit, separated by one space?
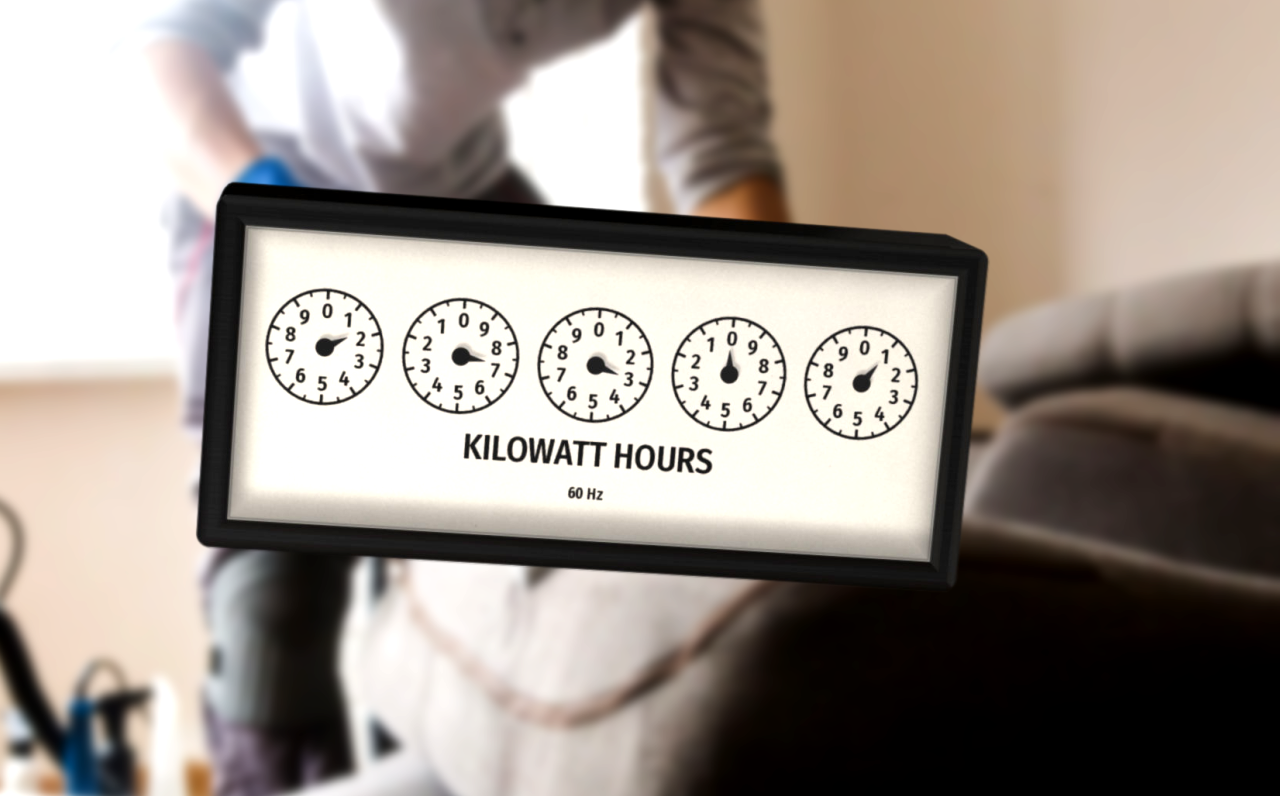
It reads 17301 kWh
